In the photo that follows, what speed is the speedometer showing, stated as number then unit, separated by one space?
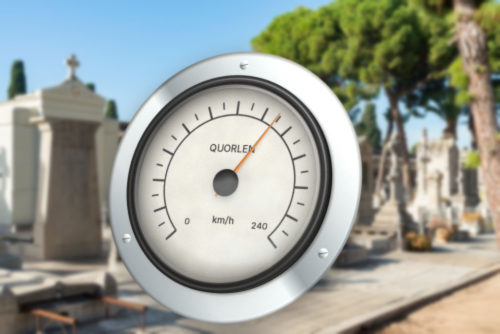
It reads 150 km/h
